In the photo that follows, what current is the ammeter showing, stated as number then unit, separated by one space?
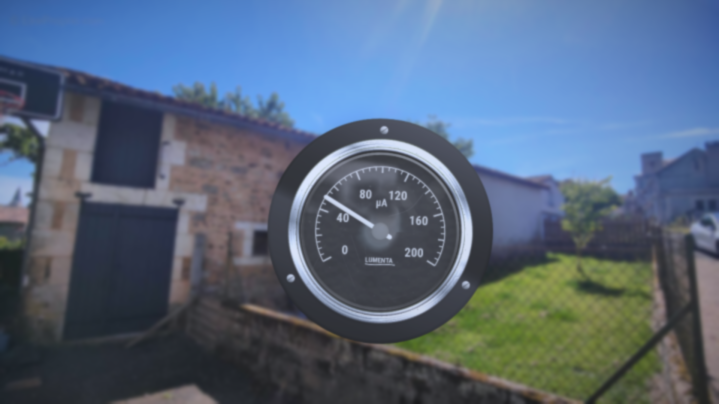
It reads 50 µA
